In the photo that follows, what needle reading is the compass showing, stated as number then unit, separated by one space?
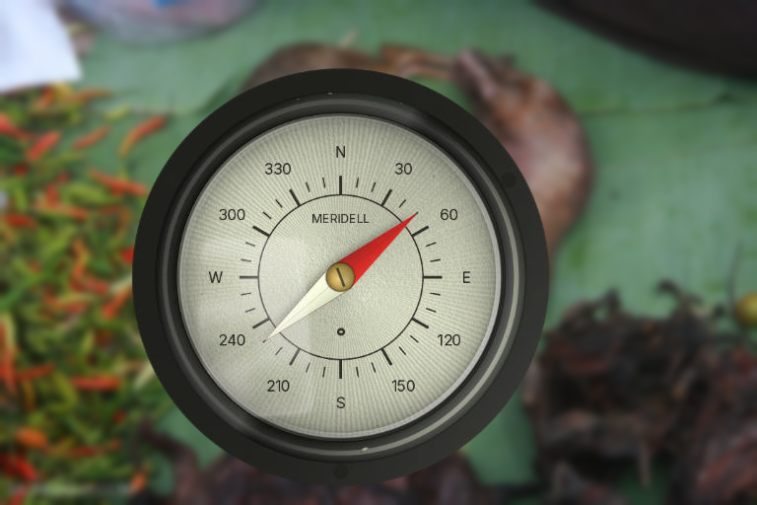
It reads 50 °
